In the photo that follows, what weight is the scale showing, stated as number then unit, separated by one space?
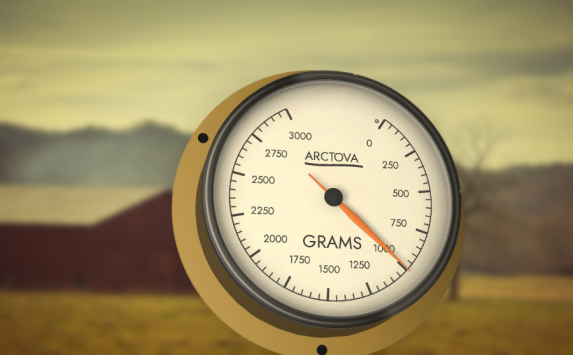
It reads 1000 g
